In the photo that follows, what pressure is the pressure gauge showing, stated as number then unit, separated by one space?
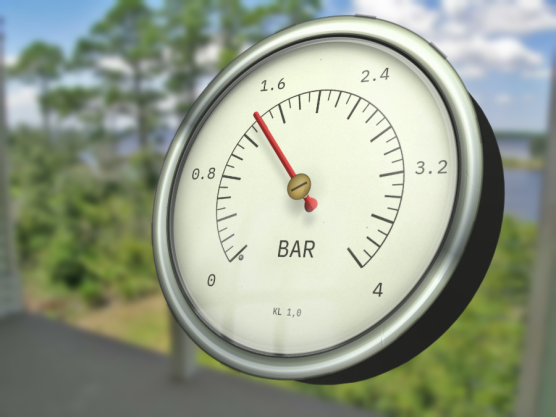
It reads 1.4 bar
